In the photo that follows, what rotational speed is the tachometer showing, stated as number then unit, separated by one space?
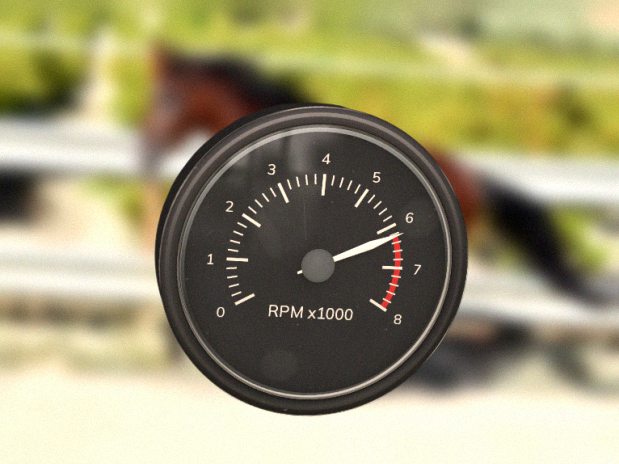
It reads 6200 rpm
